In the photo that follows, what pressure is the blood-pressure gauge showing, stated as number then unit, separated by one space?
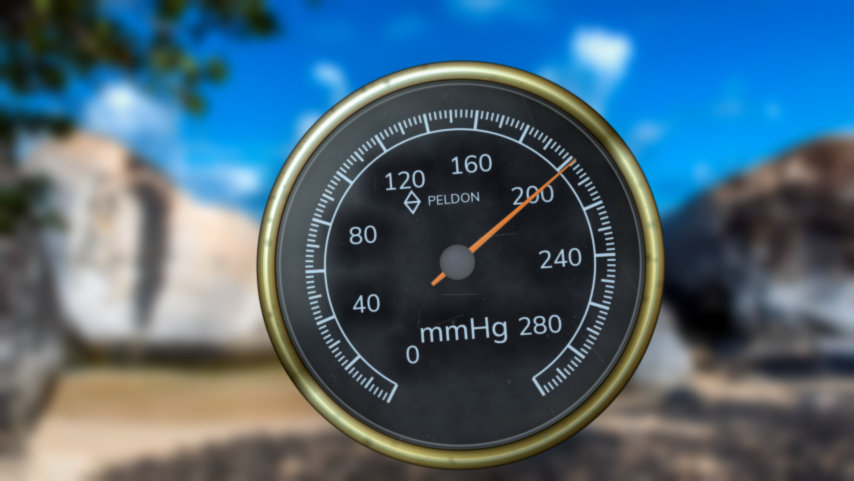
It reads 202 mmHg
